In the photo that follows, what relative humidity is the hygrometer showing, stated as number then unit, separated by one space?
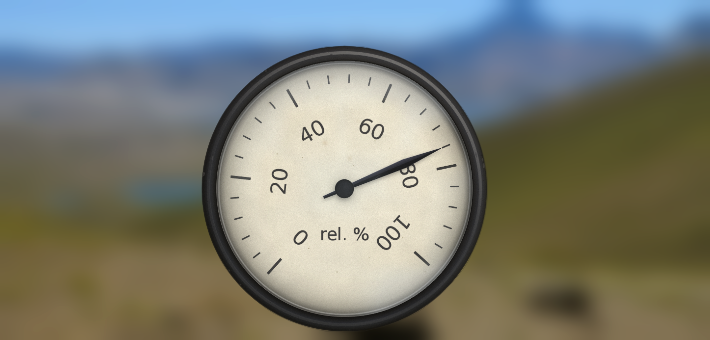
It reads 76 %
